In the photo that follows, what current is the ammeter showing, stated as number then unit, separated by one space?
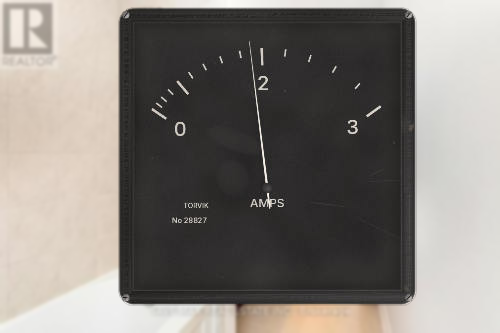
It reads 1.9 A
